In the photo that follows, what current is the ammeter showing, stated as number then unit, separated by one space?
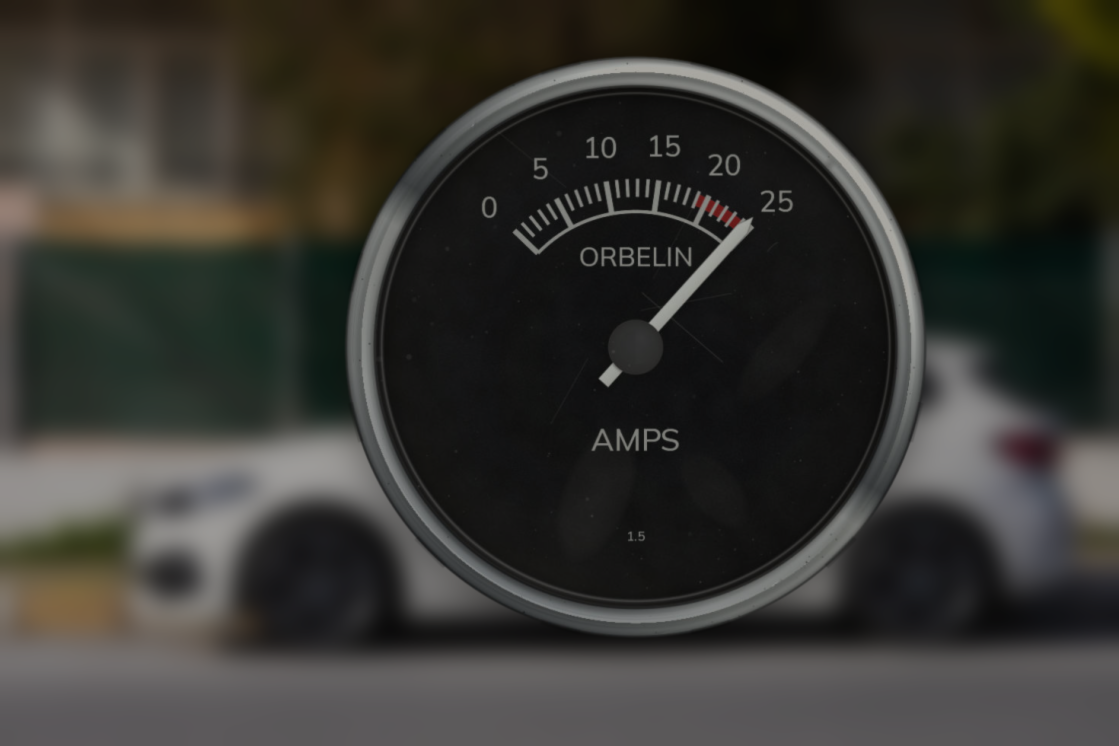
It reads 24.5 A
